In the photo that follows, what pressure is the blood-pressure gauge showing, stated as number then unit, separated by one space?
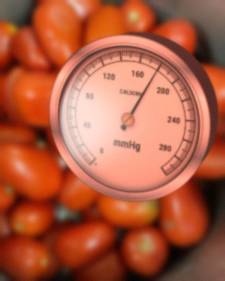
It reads 180 mmHg
